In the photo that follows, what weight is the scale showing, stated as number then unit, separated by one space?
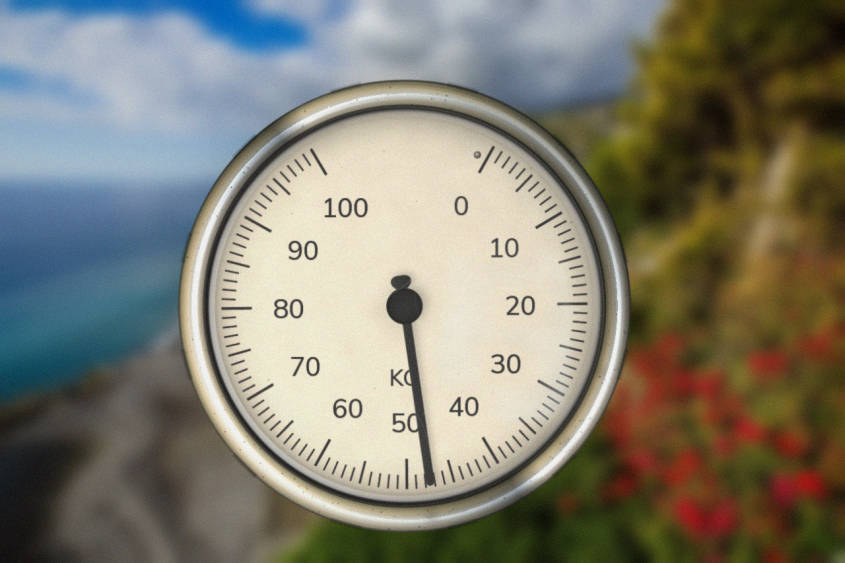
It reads 47.5 kg
